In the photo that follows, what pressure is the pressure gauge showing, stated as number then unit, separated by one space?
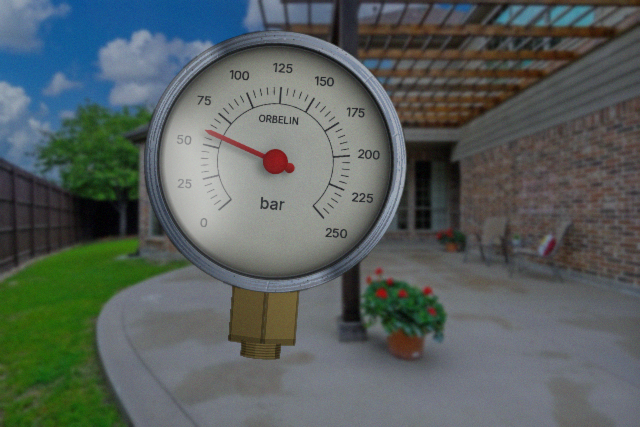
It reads 60 bar
